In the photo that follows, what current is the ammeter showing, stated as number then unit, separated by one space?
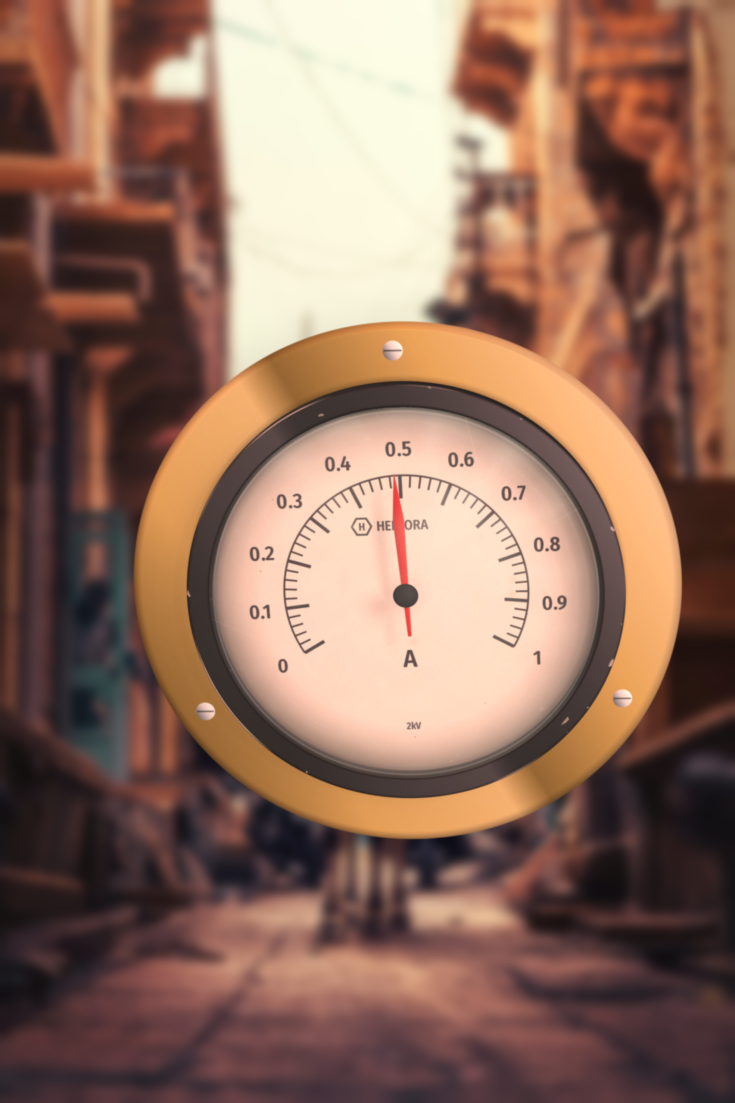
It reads 0.49 A
